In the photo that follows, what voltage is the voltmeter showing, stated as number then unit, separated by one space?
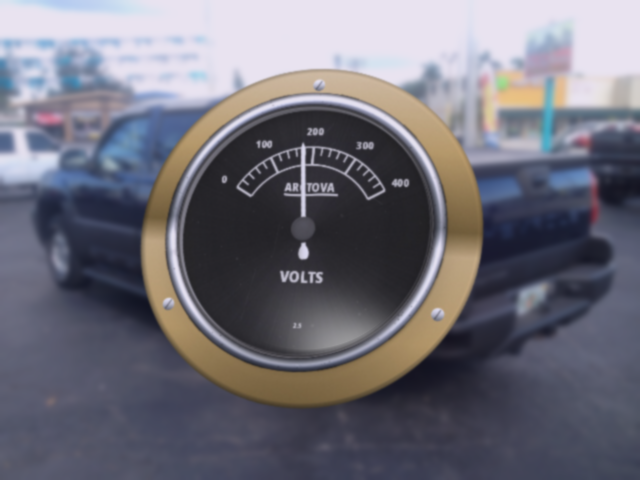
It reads 180 V
